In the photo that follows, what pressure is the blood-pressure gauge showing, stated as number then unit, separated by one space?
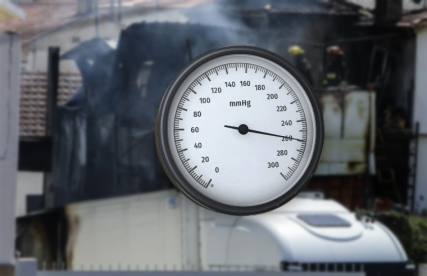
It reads 260 mmHg
